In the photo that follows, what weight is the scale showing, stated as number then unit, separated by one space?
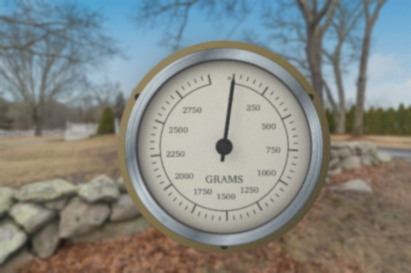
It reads 0 g
